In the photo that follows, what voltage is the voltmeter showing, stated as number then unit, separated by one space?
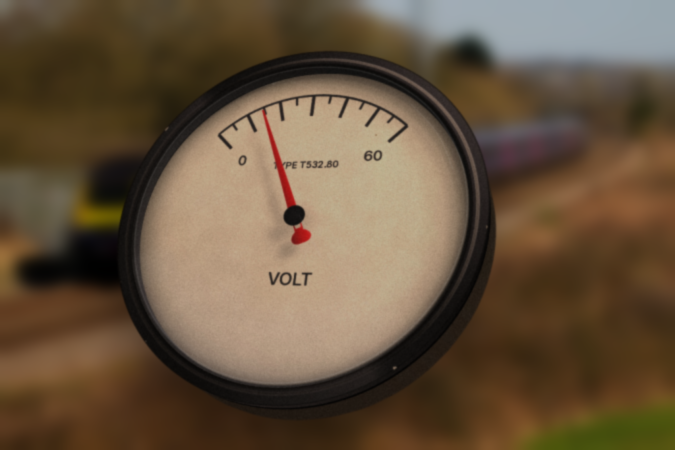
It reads 15 V
